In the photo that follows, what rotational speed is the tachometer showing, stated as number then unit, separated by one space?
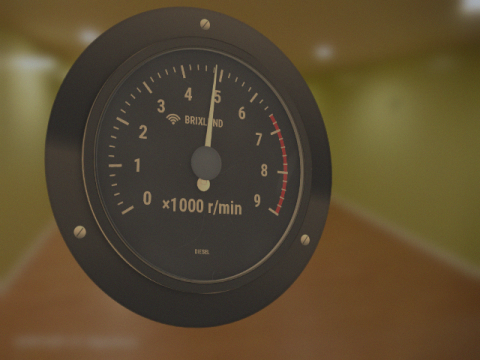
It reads 4800 rpm
